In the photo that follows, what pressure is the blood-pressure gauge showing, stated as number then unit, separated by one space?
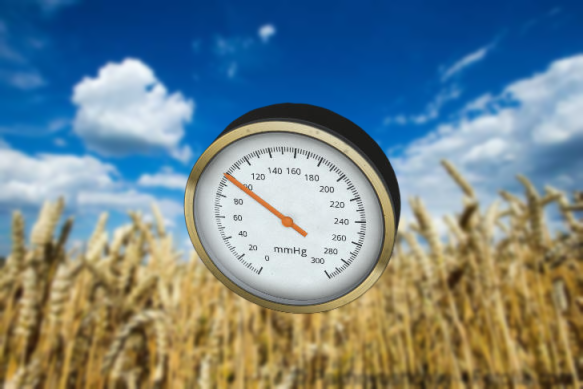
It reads 100 mmHg
